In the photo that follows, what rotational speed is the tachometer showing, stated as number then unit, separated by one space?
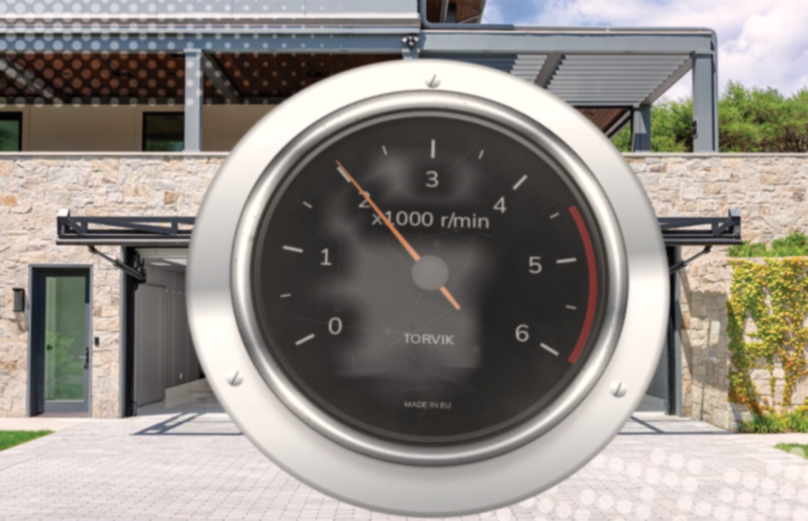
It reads 2000 rpm
